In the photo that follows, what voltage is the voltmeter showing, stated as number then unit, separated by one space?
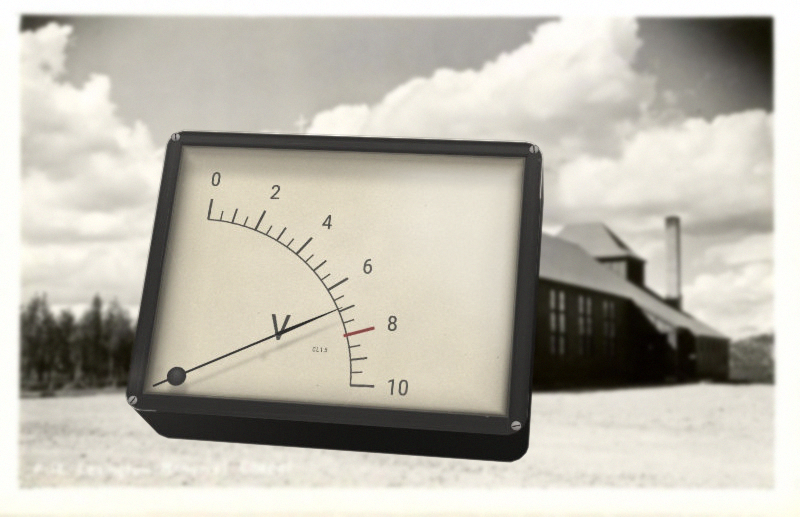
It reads 7 V
